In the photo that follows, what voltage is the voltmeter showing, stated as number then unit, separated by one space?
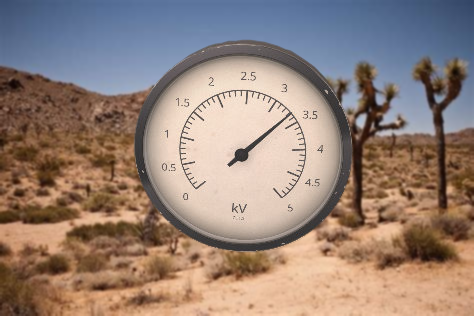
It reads 3.3 kV
